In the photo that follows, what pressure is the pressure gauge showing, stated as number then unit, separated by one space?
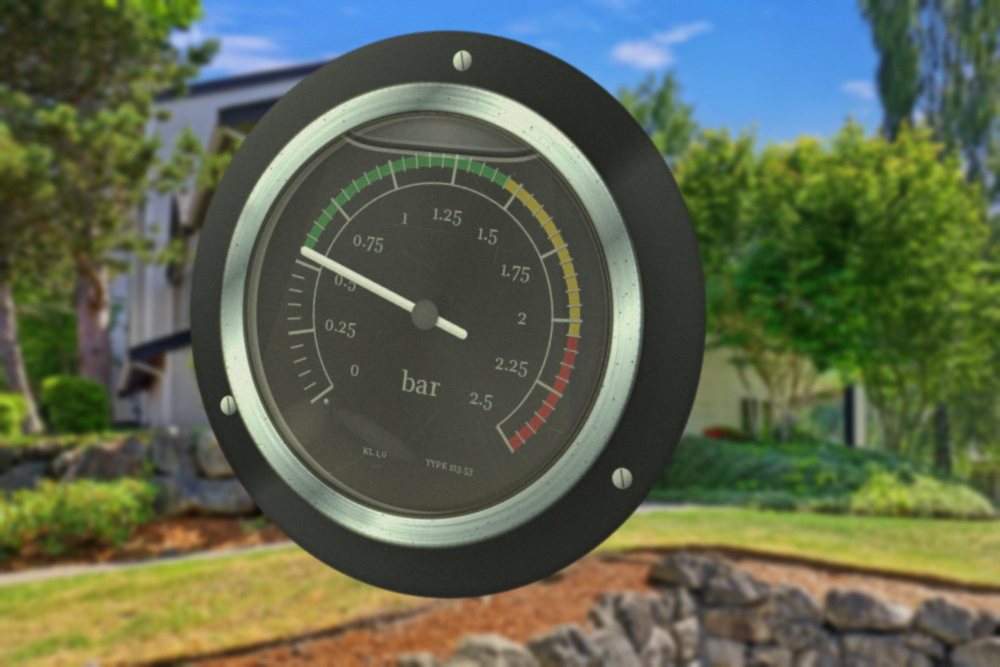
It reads 0.55 bar
